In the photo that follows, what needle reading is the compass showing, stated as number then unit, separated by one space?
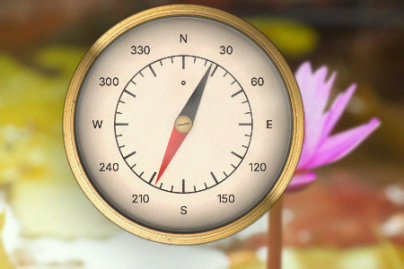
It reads 205 °
